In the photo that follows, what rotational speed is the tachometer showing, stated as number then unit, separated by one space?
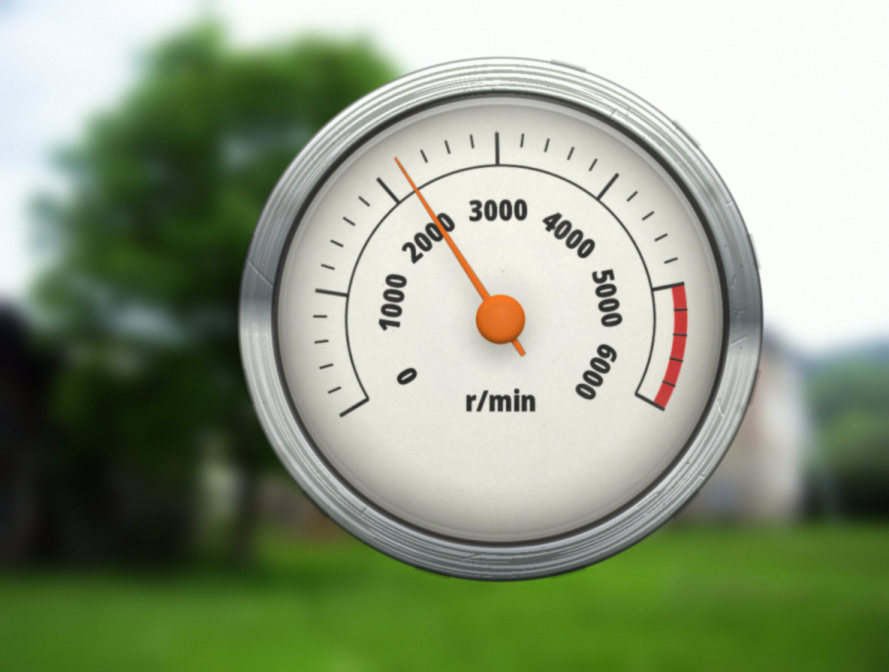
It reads 2200 rpm
